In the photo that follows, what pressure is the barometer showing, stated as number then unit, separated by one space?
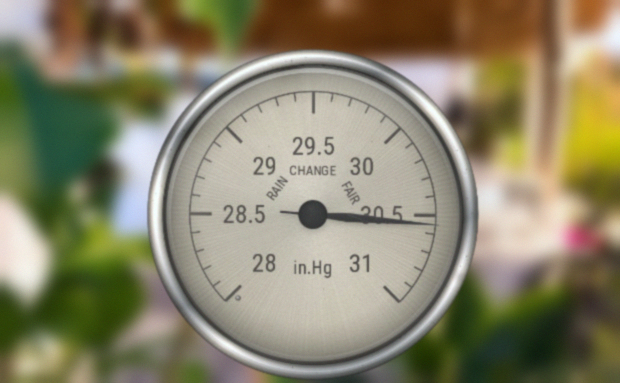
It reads 30.55 inHg
